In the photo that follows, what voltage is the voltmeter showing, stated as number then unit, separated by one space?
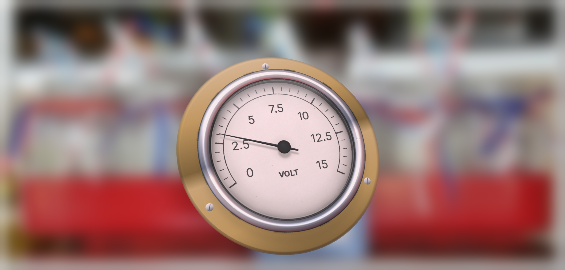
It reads 3 V
